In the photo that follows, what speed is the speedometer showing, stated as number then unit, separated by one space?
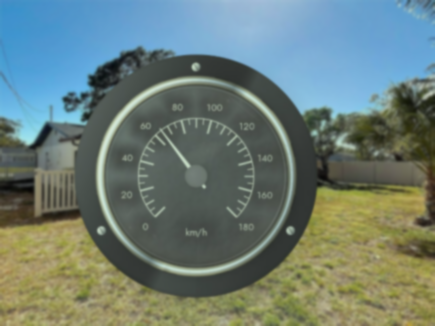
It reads 65 km/h
